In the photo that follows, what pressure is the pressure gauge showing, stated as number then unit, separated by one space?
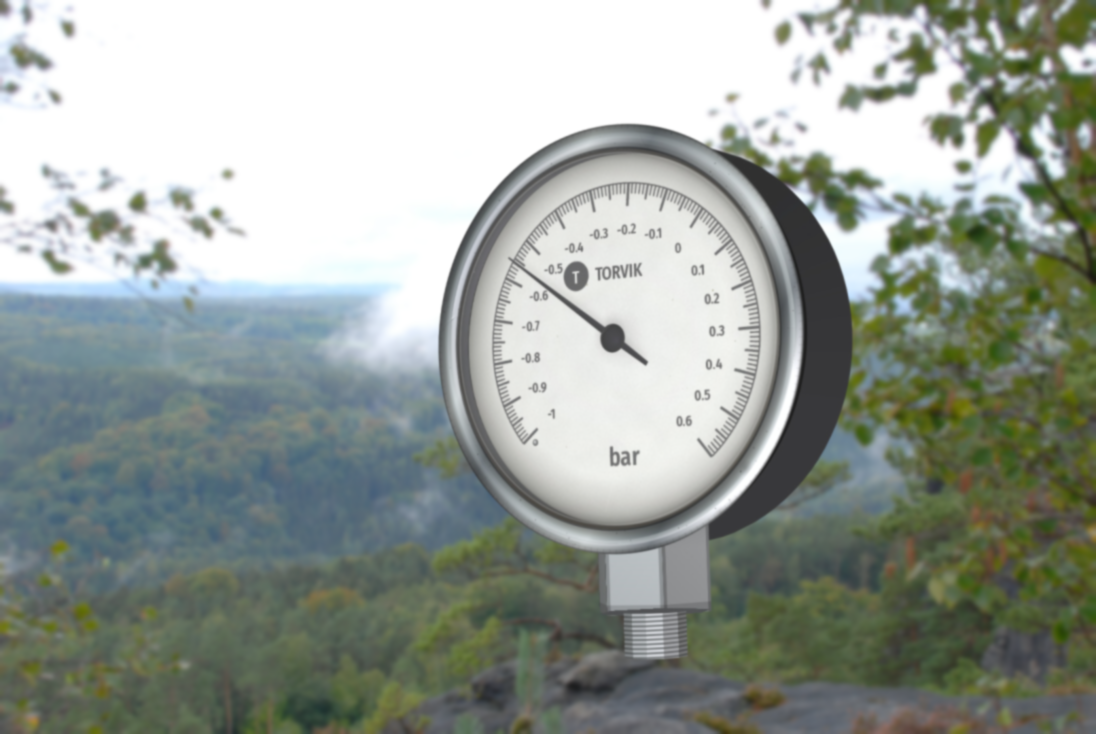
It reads -0.55 bar
